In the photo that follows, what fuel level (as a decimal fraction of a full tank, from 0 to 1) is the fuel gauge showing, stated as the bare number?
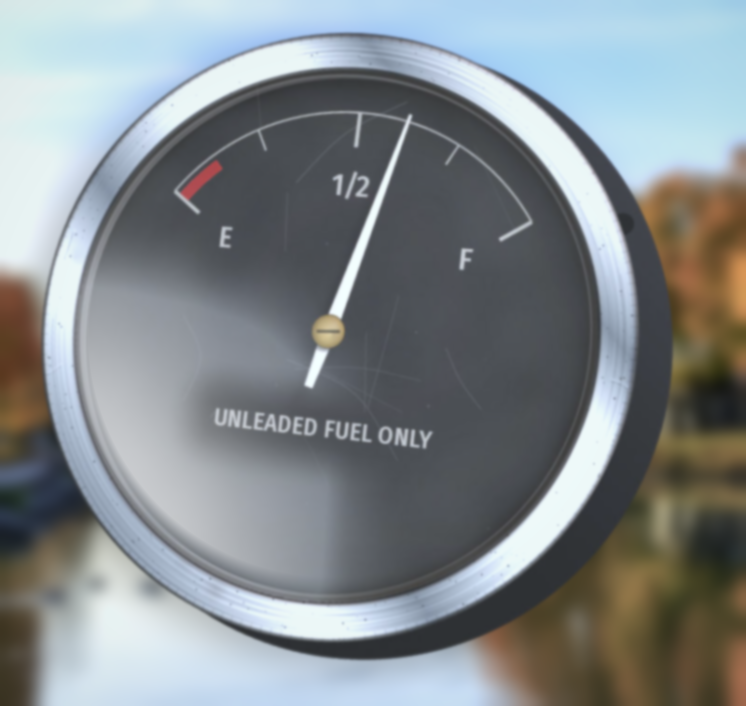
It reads 0.625
